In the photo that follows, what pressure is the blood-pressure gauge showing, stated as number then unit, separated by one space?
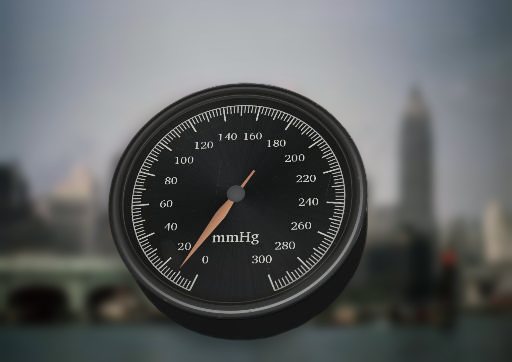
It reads 10 mmHg
